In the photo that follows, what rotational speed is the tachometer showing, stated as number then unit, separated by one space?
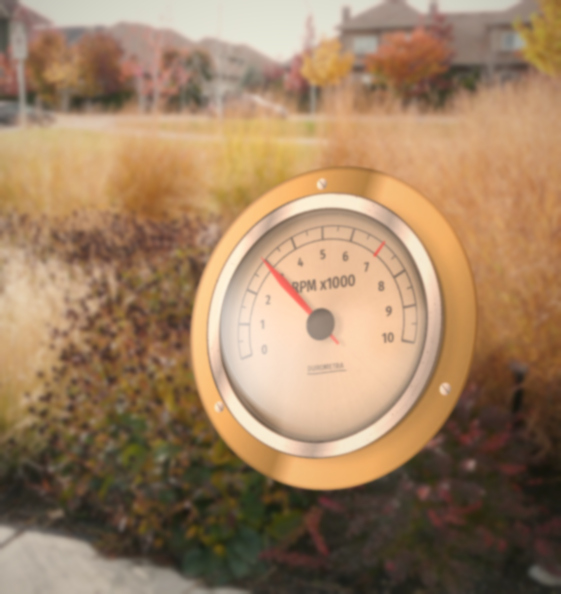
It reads 3000 rpm
